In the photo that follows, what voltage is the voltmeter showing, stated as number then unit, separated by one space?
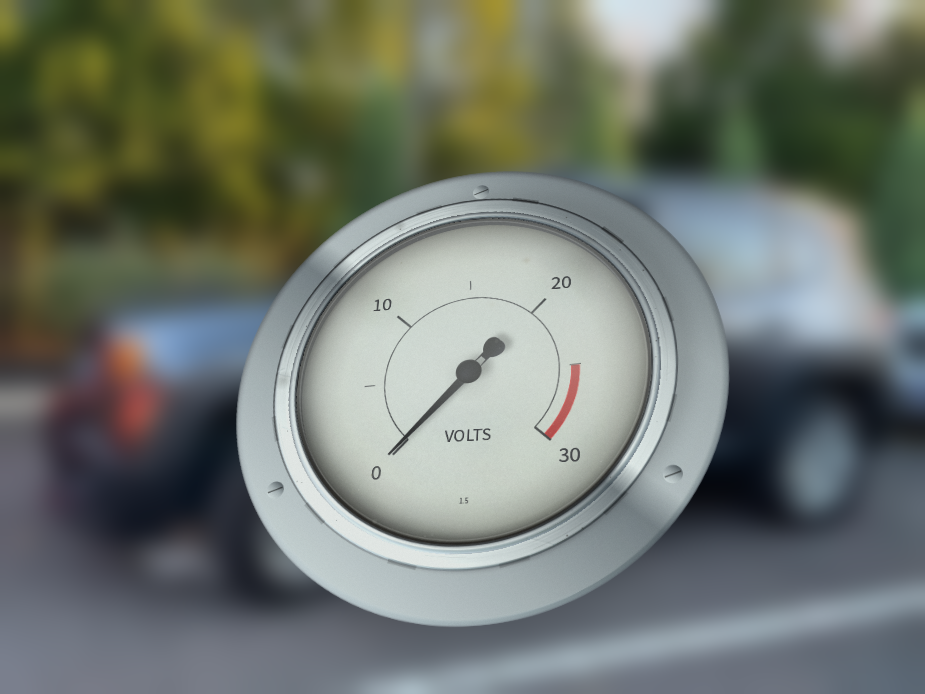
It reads 0 V
